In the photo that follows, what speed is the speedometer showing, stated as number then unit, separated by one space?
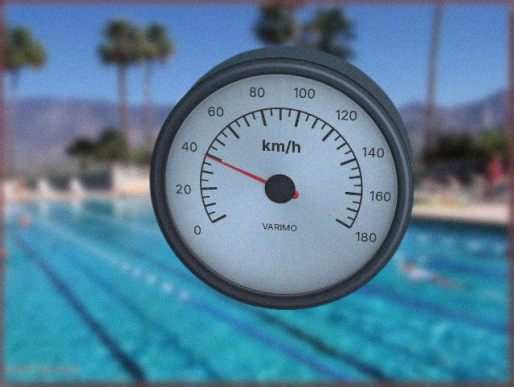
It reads 40 km/h
